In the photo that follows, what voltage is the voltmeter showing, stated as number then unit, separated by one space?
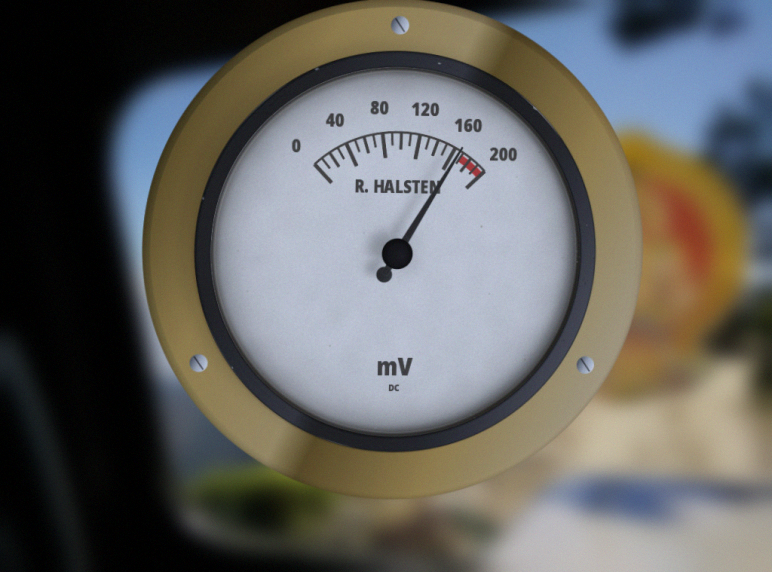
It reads 165 mV
